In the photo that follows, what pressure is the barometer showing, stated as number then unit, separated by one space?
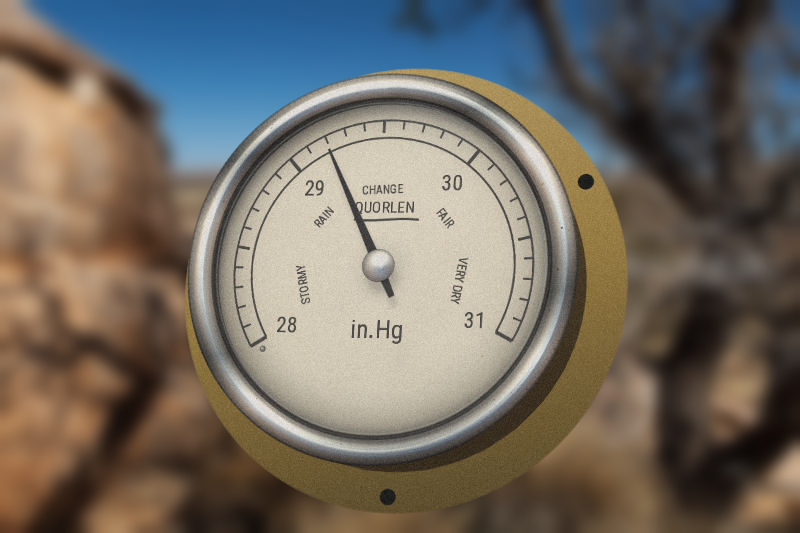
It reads 29.2 inHg
